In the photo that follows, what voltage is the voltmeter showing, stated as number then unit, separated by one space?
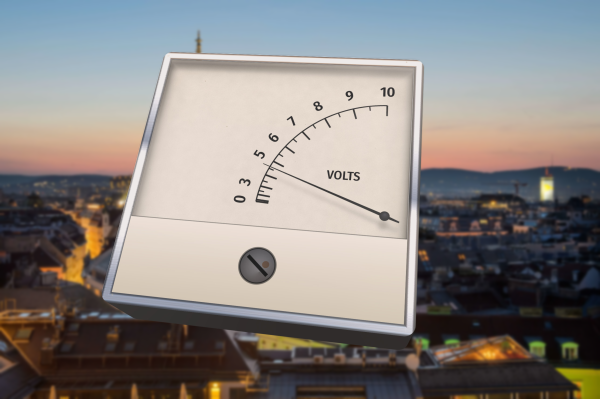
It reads 4.5 V
